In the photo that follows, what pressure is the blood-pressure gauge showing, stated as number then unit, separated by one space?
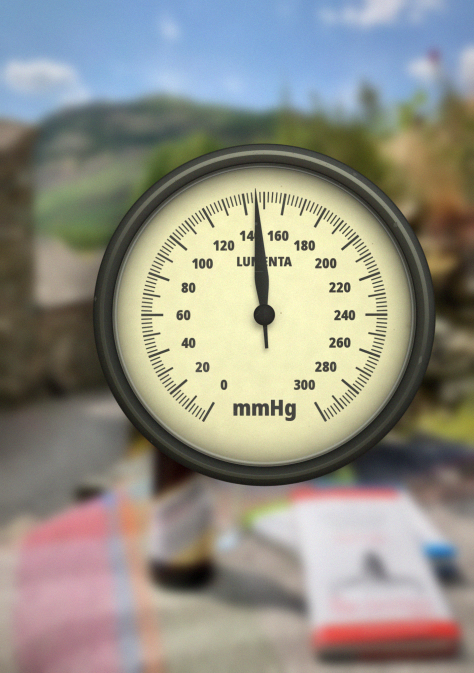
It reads 146 mmHg
